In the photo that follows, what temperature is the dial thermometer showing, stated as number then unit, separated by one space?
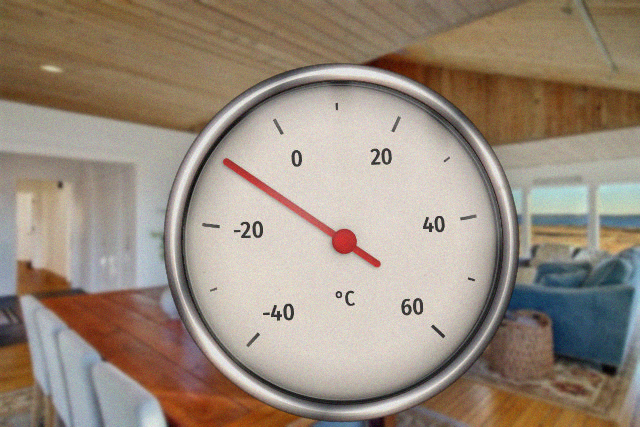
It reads -10 °C
